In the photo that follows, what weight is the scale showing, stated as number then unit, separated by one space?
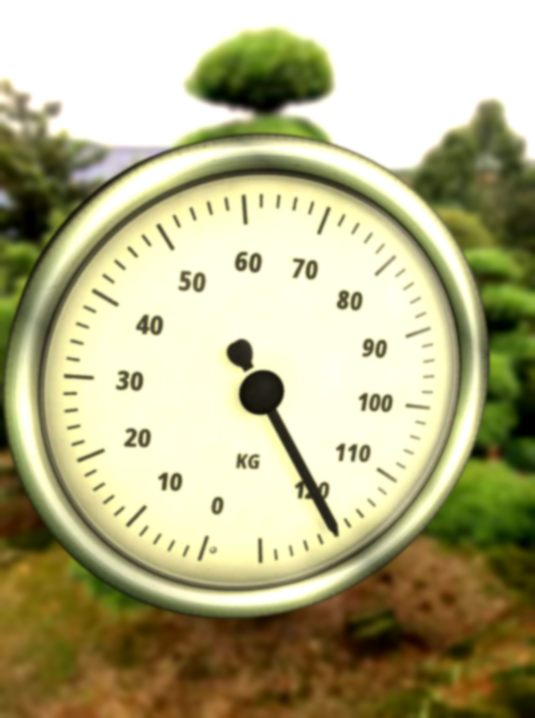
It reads 120 kg
